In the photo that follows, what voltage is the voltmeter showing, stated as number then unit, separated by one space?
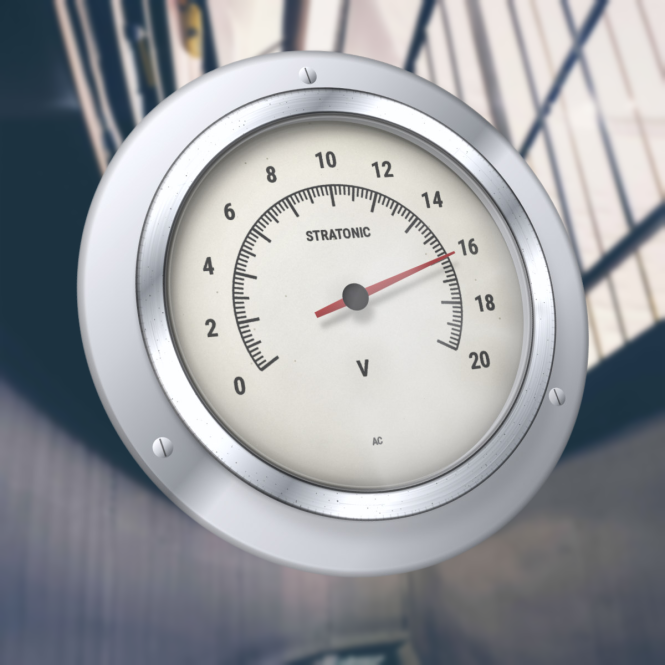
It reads 16 V
